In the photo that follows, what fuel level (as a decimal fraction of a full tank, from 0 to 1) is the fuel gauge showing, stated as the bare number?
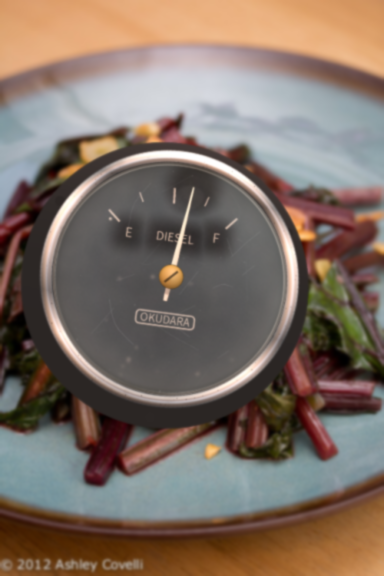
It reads 0.625
